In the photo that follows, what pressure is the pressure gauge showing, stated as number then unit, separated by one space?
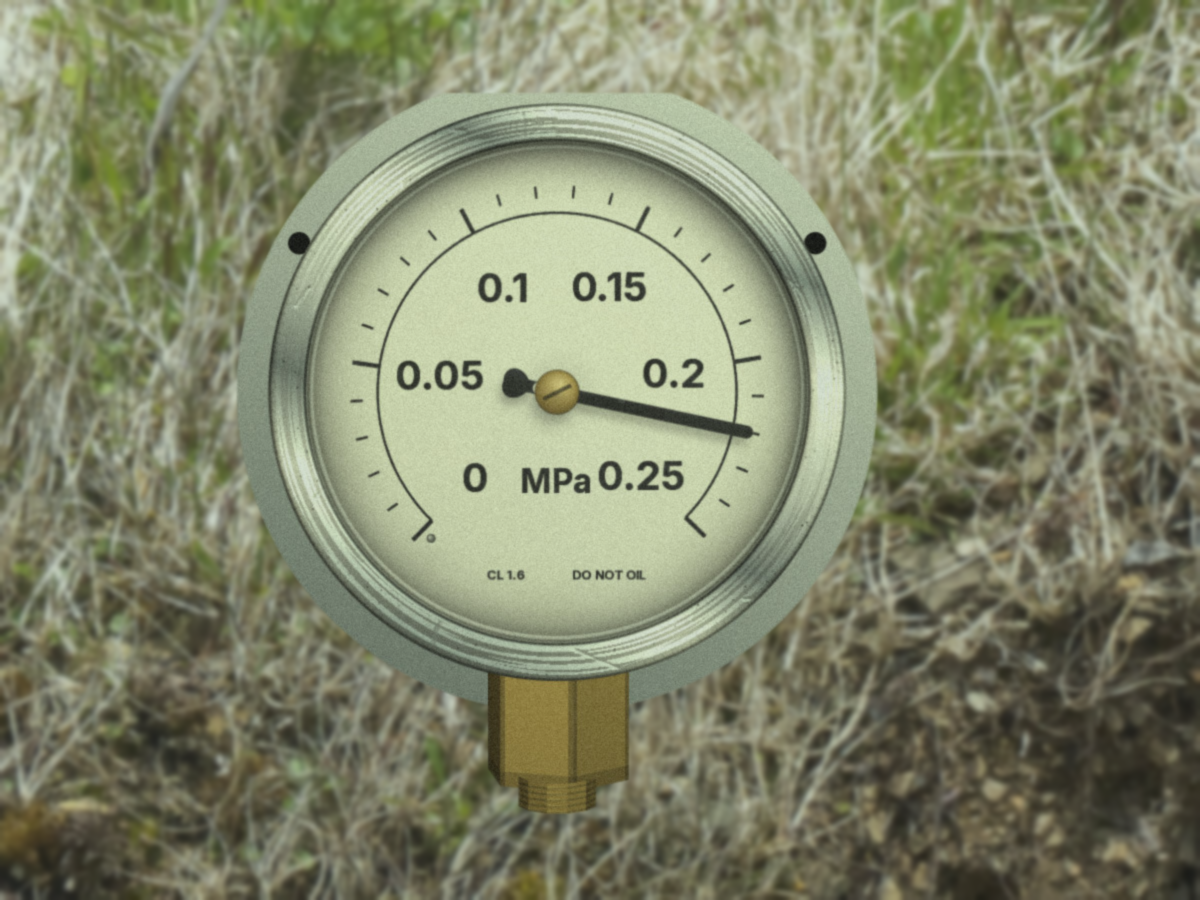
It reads 0.22 MPa
